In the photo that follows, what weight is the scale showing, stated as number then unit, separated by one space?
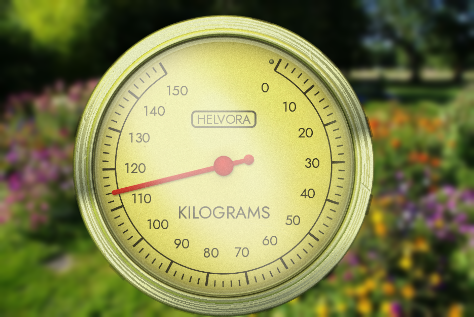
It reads 114 kg
